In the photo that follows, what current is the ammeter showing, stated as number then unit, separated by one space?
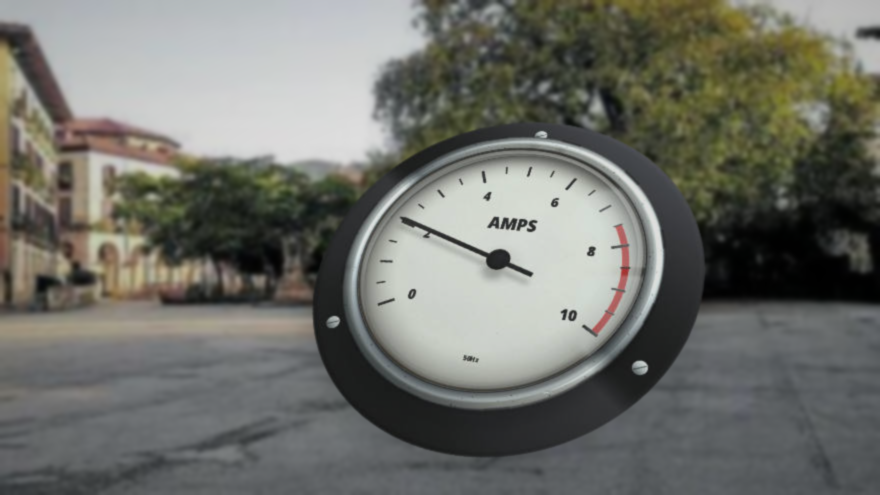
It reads 2 A
